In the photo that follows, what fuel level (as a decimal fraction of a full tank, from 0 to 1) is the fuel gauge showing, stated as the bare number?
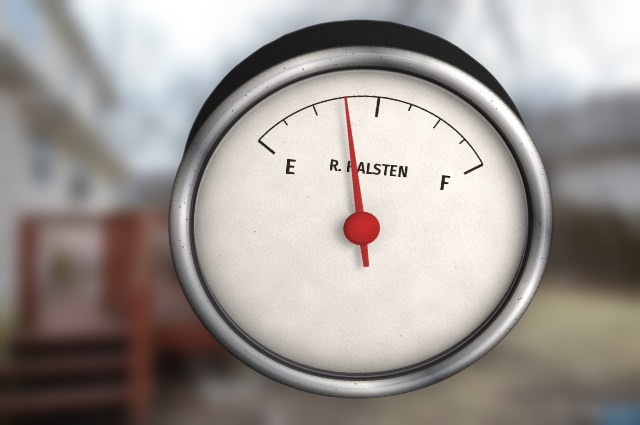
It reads 0.375
